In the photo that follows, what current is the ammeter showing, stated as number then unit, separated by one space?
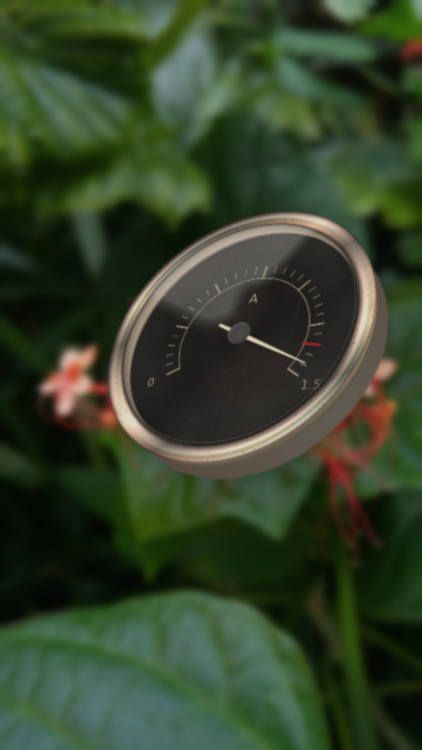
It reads 1.45 A
